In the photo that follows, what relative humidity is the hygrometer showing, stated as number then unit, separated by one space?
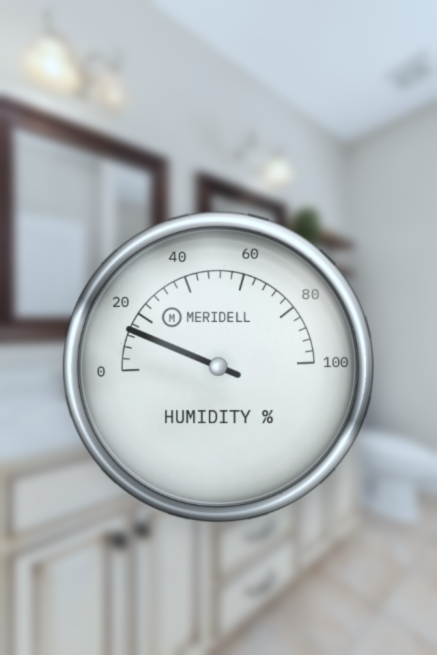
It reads 14 %
